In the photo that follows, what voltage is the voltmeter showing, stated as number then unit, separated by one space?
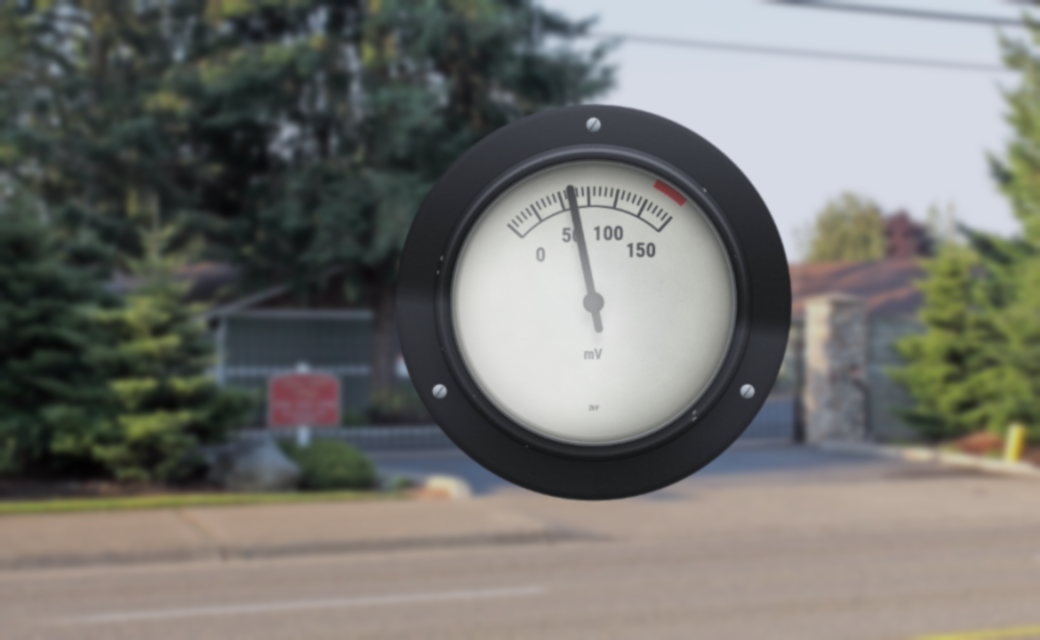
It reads 60 mV
